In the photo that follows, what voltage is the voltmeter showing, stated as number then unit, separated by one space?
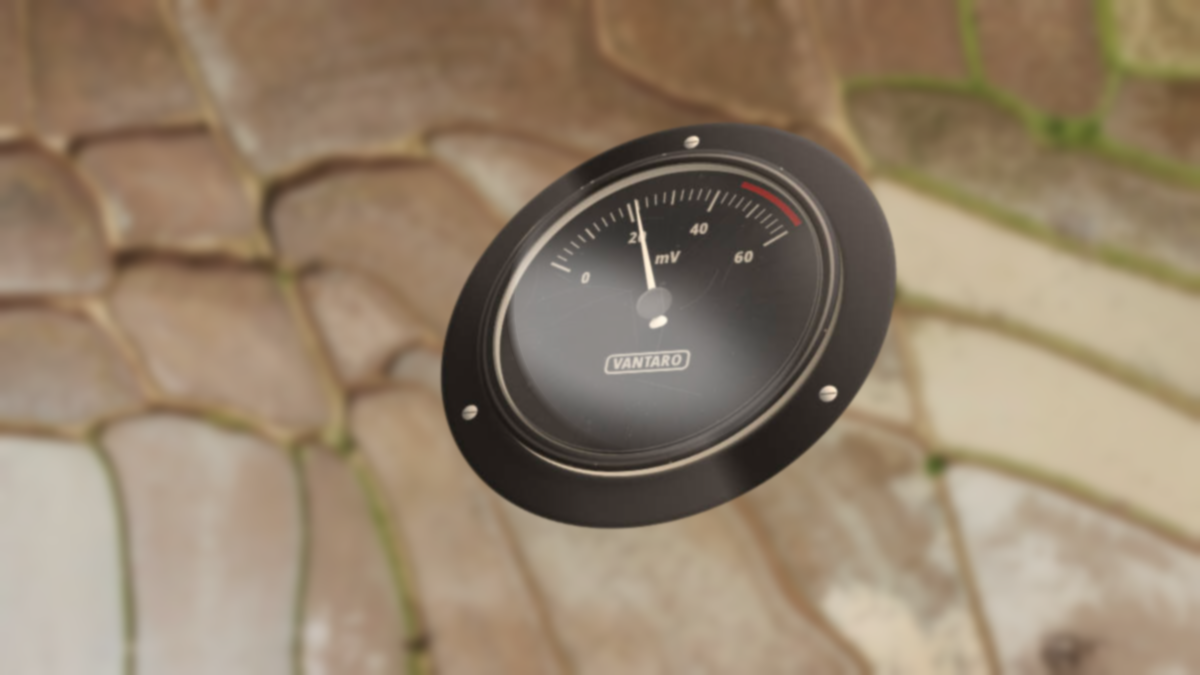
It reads 22 mV
